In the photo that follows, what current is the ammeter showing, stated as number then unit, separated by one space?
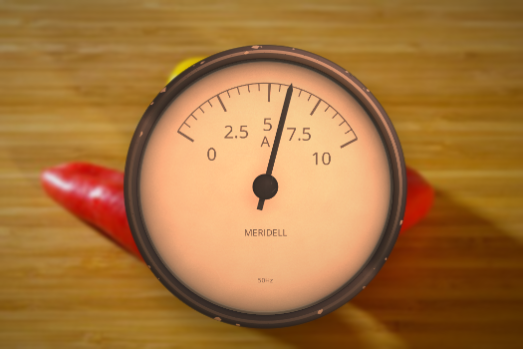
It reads 6 A
